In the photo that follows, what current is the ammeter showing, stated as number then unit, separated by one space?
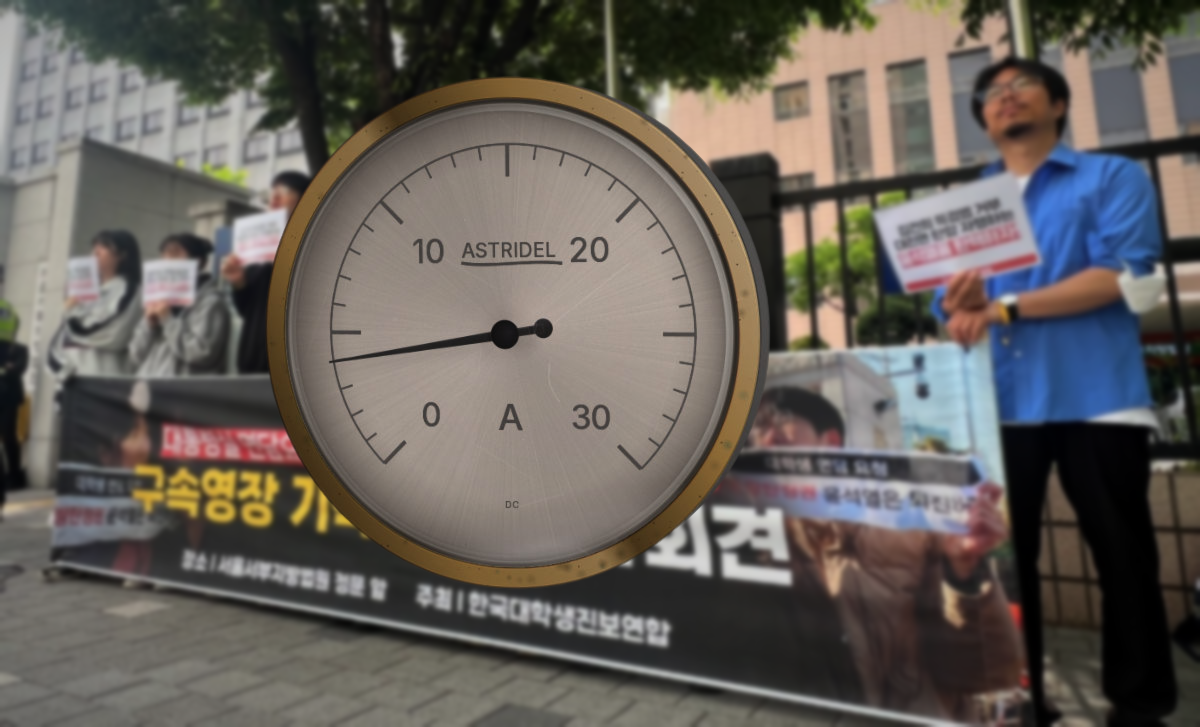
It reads 4 A
